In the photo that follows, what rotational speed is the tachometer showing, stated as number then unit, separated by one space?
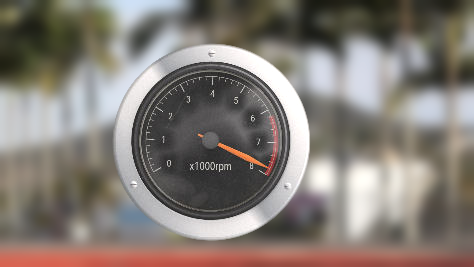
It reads 7800 rpm
